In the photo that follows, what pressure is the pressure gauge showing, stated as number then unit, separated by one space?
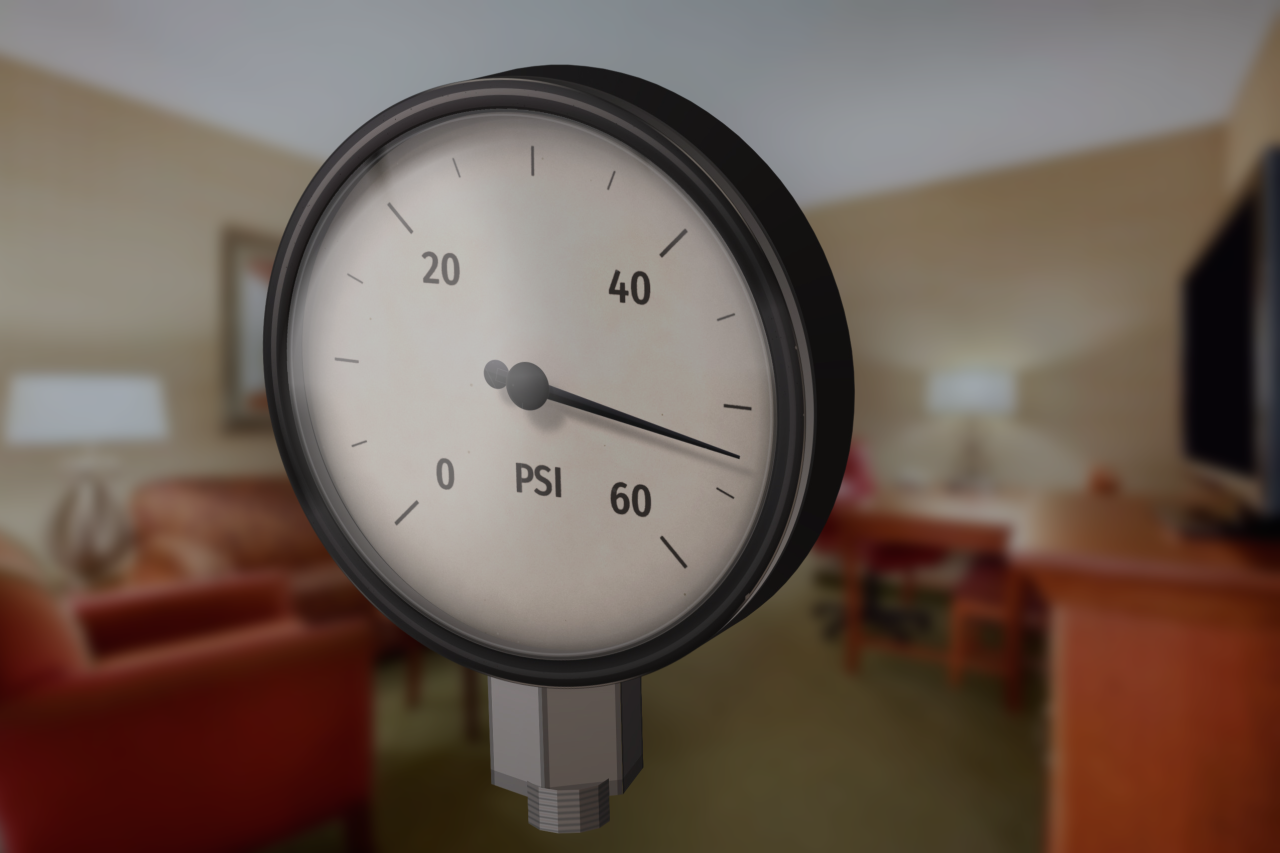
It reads 52.5 psi
